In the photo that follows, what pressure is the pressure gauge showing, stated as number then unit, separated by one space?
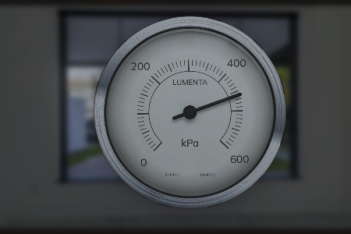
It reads 460 kPa
